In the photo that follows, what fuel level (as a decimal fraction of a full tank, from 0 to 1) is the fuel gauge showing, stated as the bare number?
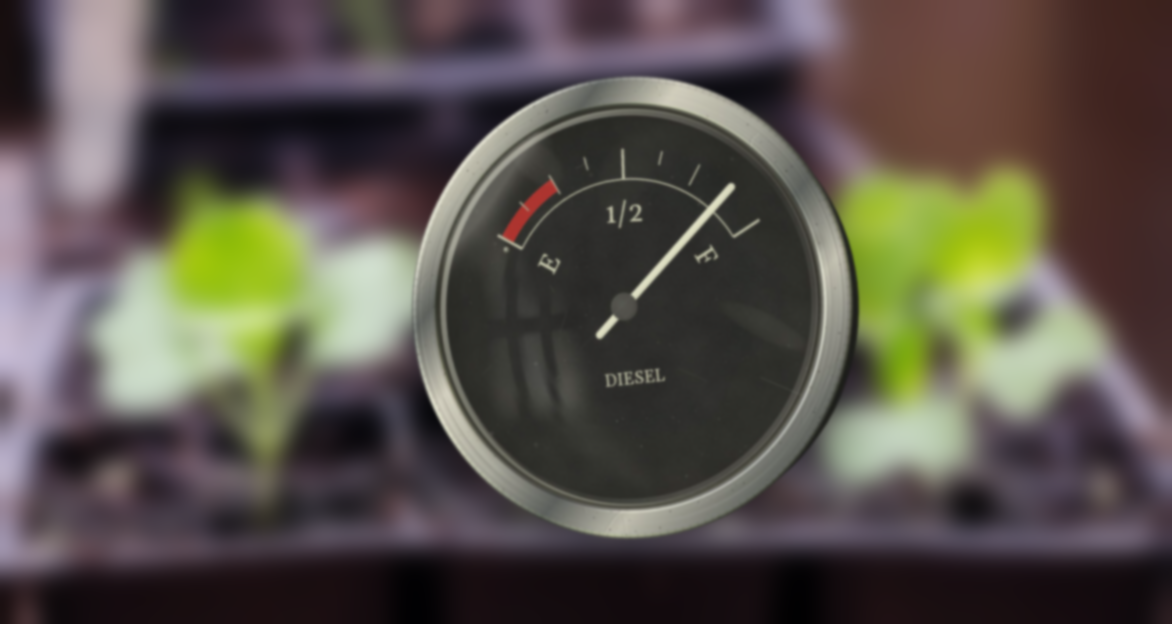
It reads 0.875
